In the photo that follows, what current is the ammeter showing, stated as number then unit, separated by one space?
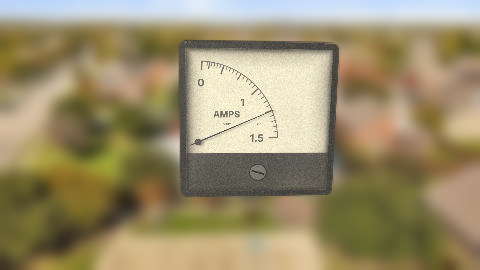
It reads 1.25 A
